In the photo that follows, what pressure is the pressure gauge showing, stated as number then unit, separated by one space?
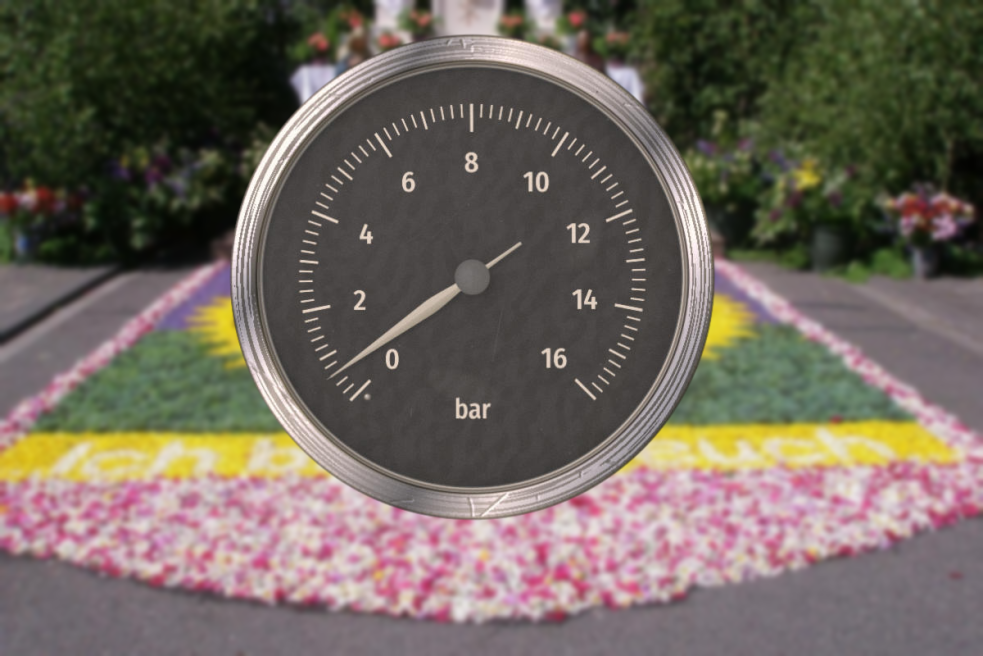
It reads 0.6 bar
